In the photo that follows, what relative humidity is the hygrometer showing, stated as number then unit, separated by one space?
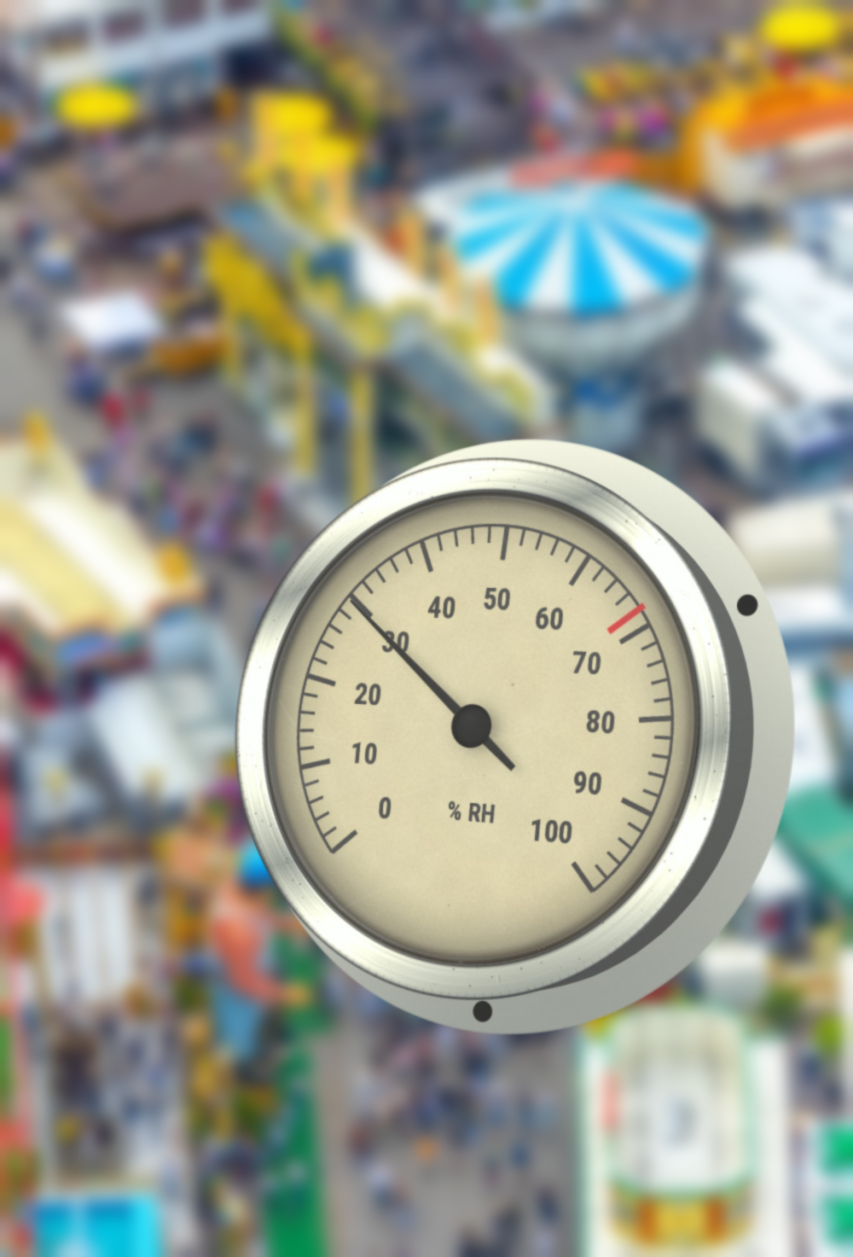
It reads 30 %
